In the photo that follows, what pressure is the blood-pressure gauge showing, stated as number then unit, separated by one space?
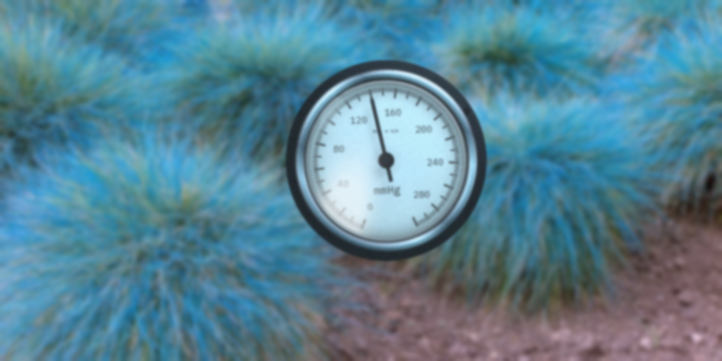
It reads 140 mmHg
